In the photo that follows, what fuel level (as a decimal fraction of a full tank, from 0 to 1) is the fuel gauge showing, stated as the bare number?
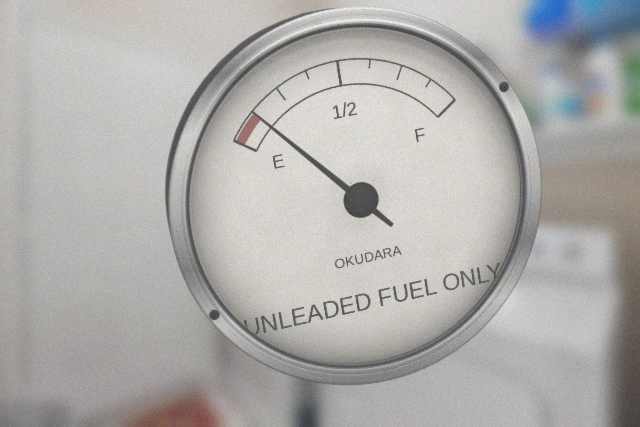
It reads 0.125
